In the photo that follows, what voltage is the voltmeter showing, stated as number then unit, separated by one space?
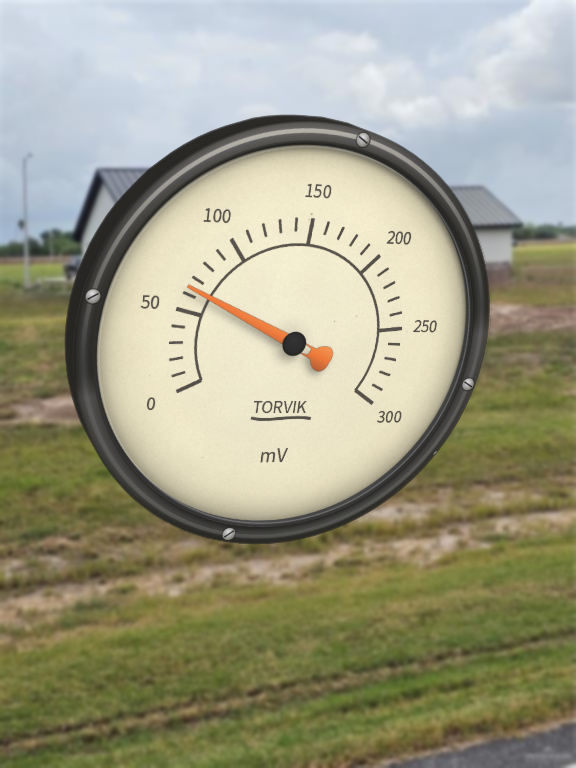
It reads 65 mV
